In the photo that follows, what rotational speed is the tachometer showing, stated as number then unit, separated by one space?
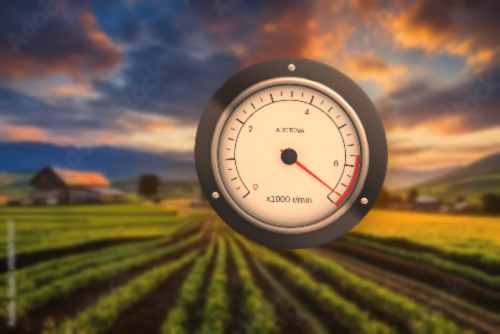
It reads 6750 rpm
